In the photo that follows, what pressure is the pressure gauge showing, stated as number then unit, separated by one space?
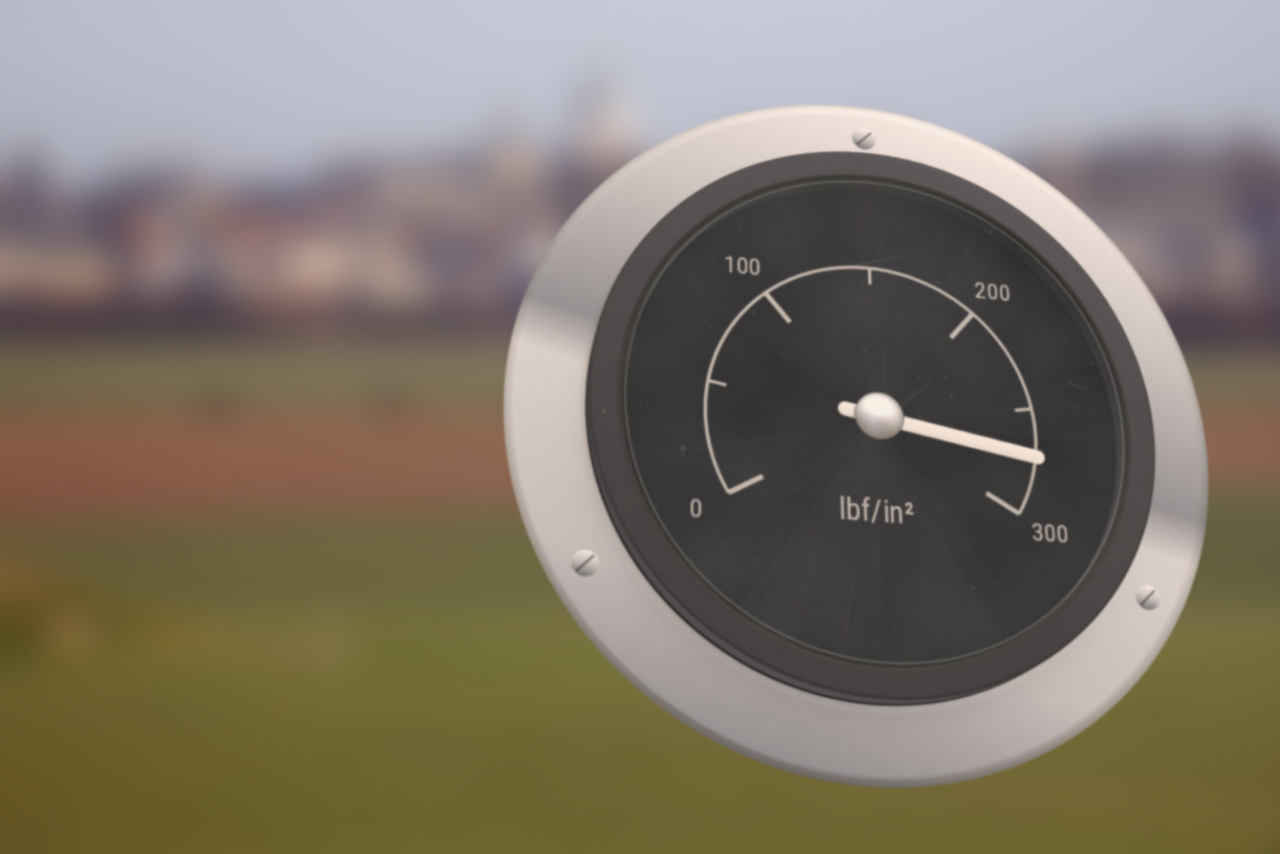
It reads 275 psi
